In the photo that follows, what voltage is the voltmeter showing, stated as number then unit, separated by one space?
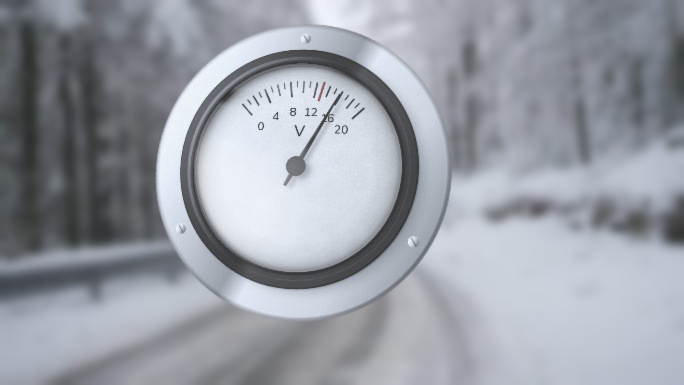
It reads 16 V
